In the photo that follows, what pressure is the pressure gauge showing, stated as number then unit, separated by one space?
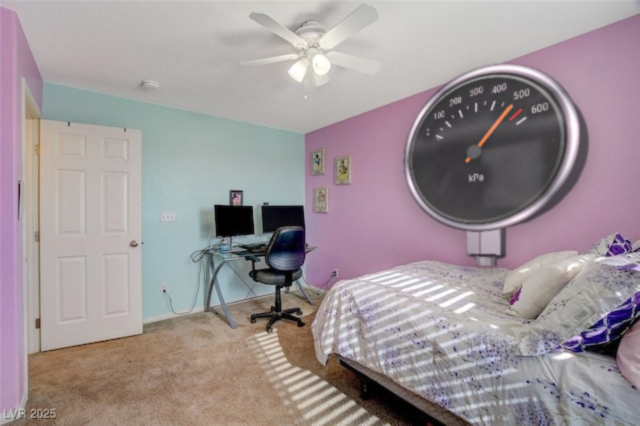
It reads 500 kPa
